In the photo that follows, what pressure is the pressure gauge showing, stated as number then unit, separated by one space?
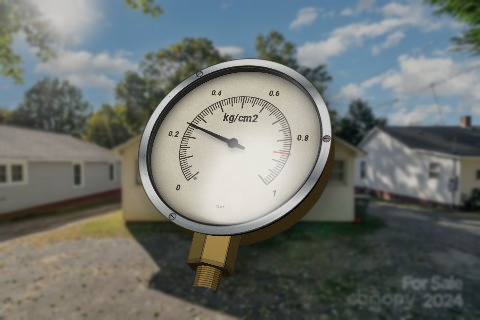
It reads 0.25 kg/cm²
